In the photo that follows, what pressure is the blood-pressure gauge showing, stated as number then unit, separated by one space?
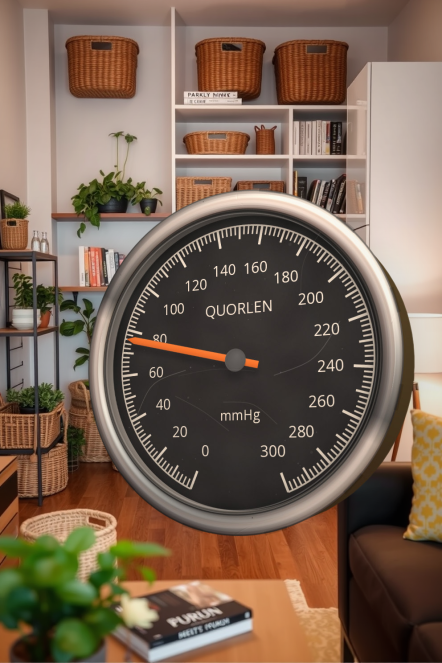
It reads 76 mmHg
